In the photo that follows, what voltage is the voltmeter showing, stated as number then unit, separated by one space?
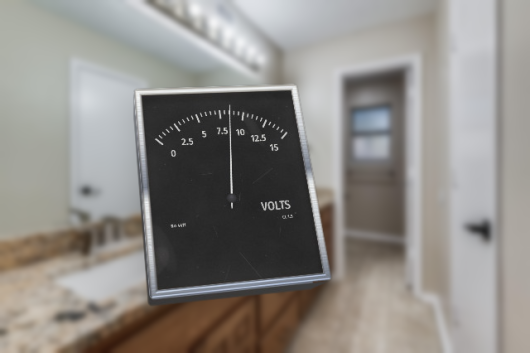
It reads 8.5 V
